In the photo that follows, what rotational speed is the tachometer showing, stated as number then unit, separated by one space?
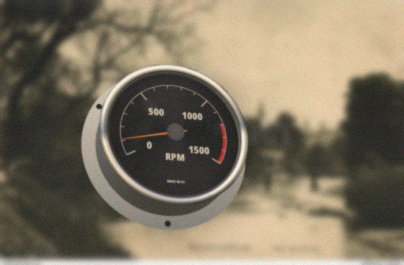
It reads 100 rpm
